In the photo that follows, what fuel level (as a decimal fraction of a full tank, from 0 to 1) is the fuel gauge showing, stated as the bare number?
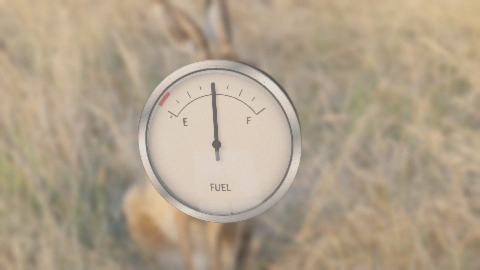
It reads 0.5
